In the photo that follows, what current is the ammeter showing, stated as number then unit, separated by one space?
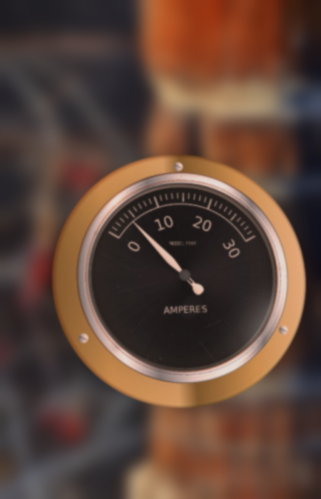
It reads 4 A
